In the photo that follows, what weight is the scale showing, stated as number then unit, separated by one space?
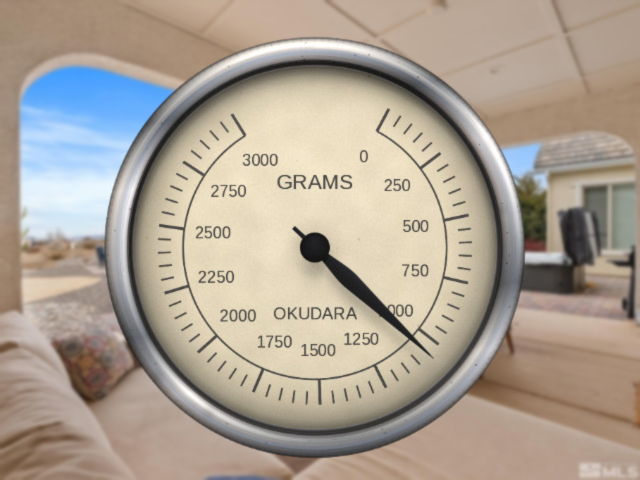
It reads 1050 g
